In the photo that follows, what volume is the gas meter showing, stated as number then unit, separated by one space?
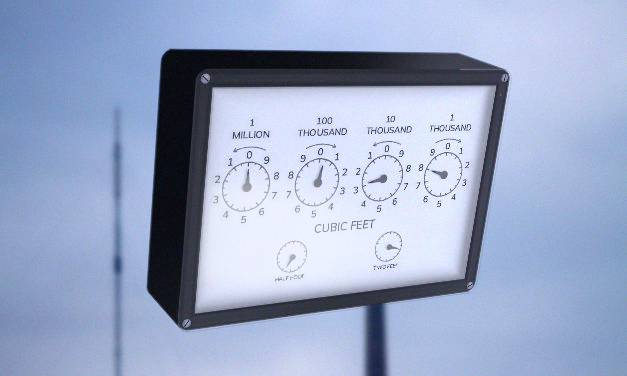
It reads 2800 ft³
